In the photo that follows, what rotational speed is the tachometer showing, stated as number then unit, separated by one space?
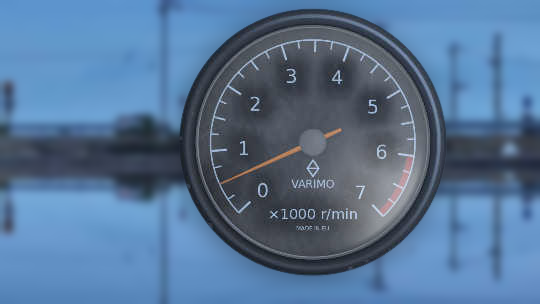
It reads 500 rpm
